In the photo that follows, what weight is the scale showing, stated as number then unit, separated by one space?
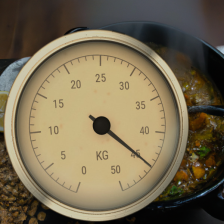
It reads 45 kg
